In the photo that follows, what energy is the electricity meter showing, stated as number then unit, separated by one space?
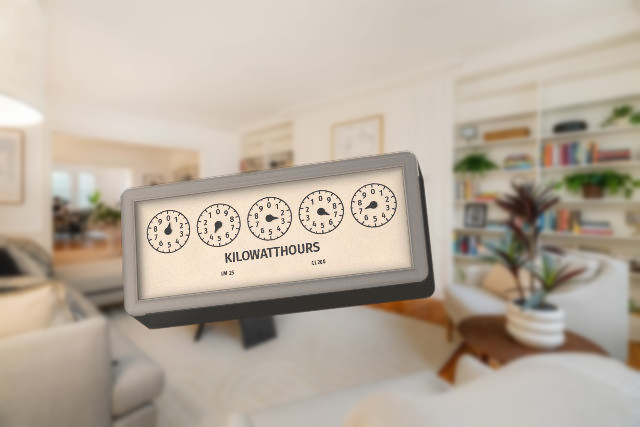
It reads 4267 kWh
